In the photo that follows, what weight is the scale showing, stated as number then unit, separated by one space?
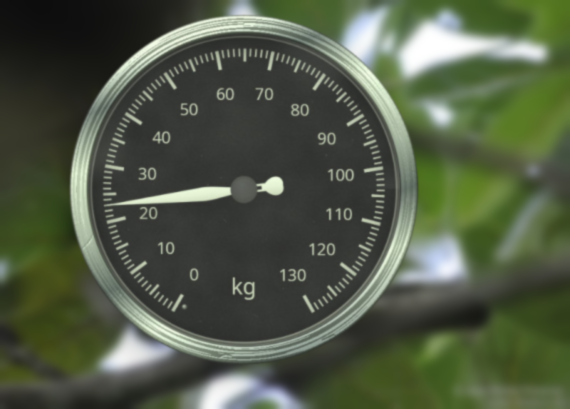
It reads 23 kg
